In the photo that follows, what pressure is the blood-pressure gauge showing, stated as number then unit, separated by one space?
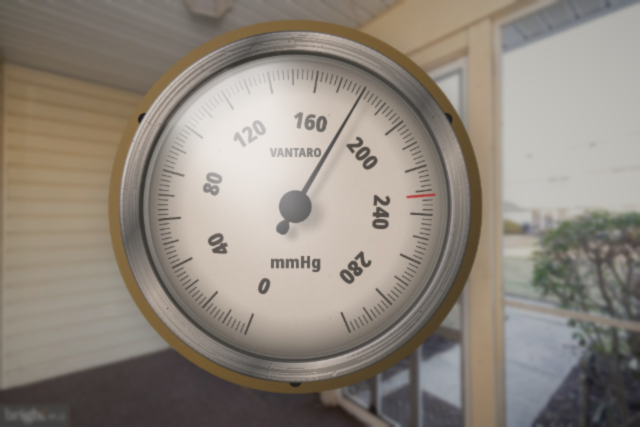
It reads 180 mmHg
